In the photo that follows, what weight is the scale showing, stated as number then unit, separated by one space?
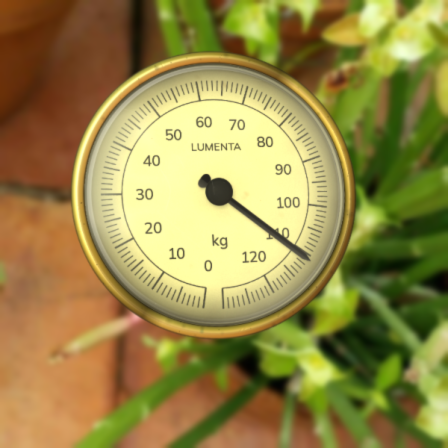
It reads 111 kg
